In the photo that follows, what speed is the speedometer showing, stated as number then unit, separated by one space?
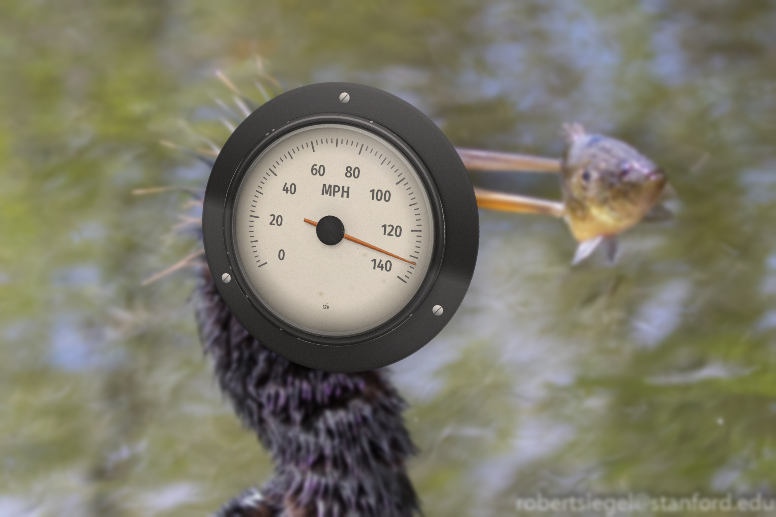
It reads 132 mph
